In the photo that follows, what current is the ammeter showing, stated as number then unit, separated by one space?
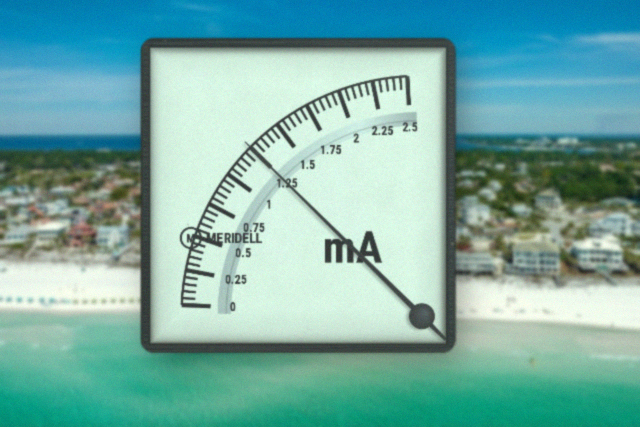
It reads 1.25 mA
